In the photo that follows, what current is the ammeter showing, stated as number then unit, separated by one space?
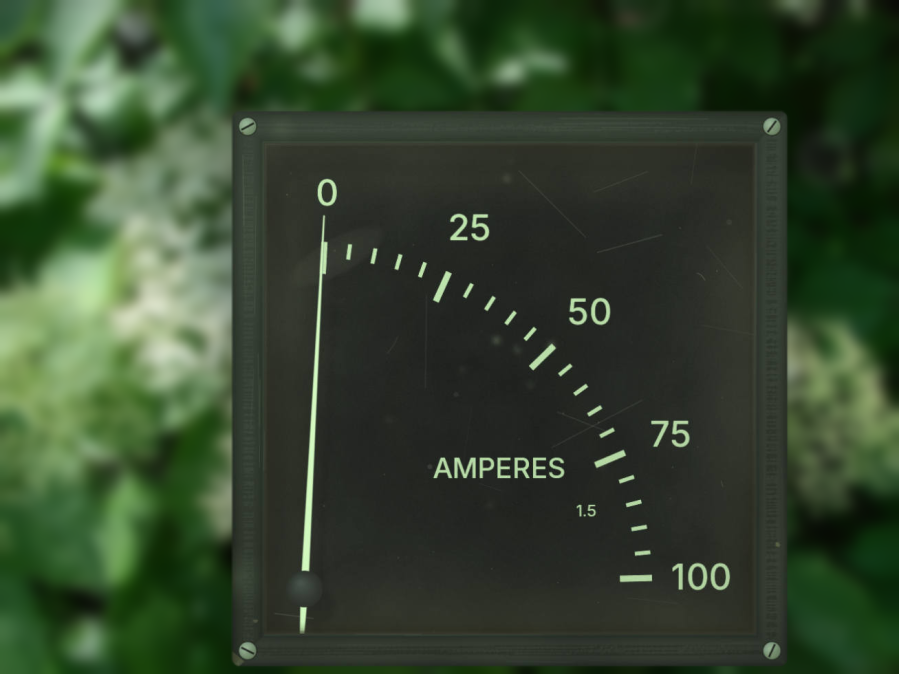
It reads 0 A
